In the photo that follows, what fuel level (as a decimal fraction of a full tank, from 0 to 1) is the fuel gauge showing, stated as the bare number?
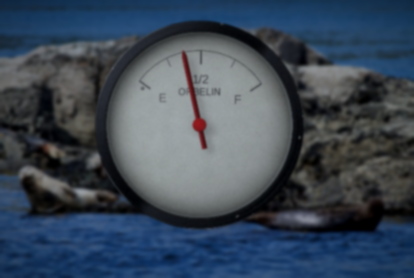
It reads 0.375
